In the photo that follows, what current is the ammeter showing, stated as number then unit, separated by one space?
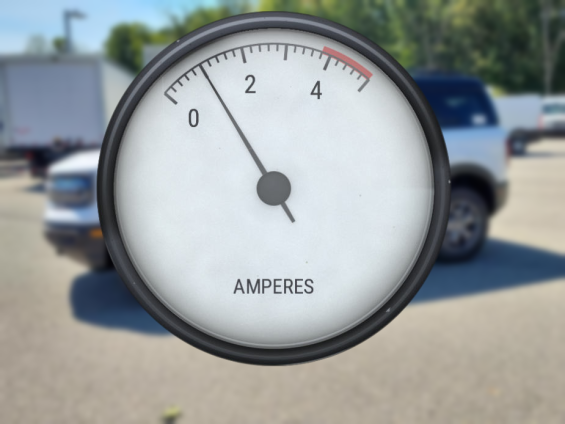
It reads 1 A
